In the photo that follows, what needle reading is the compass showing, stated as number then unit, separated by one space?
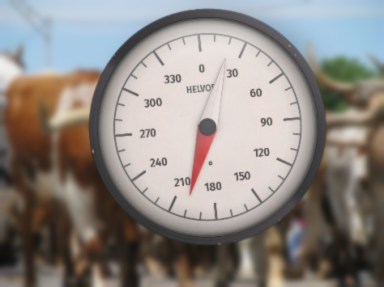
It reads 200 °
